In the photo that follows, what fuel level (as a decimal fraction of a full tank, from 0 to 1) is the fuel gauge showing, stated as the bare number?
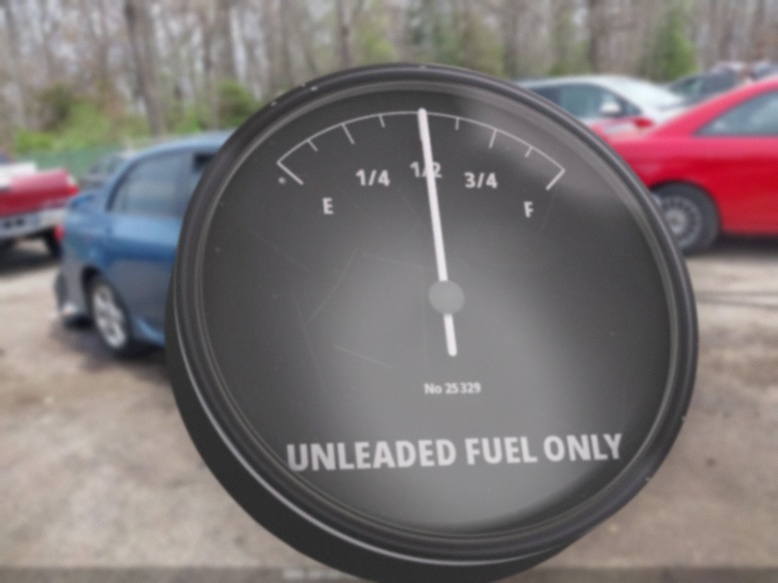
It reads 0.5
